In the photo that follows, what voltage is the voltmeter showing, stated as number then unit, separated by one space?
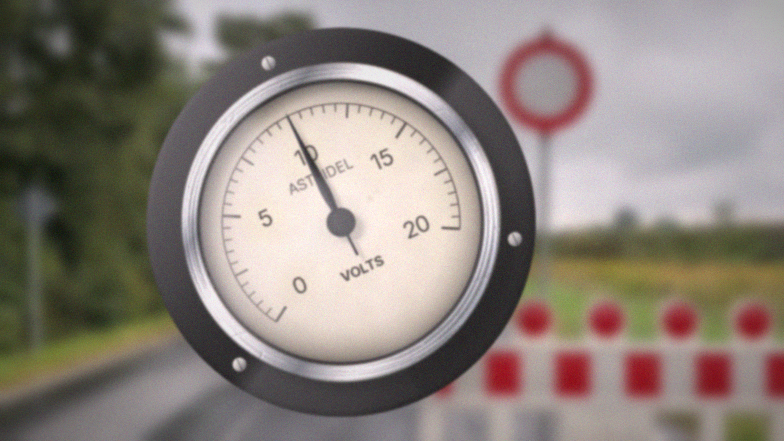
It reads 10 V
